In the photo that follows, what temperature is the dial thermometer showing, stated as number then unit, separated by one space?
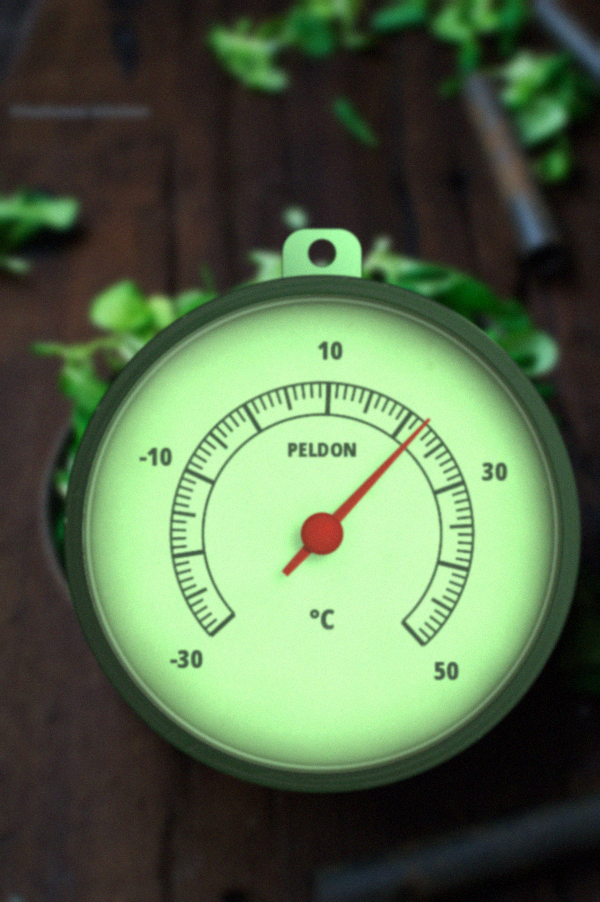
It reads 22 °C
